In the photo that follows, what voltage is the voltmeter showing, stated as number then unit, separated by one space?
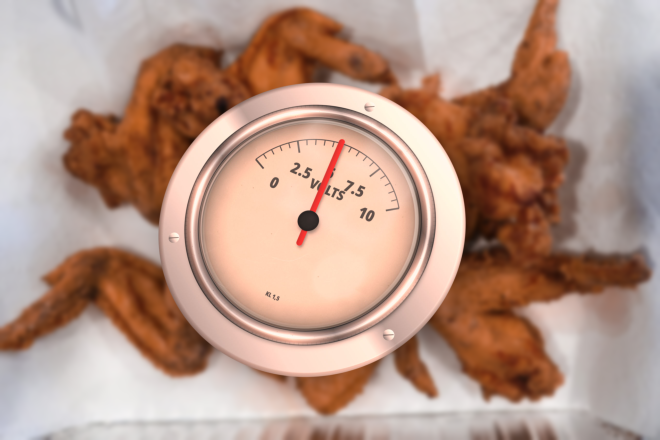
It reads 5 V
